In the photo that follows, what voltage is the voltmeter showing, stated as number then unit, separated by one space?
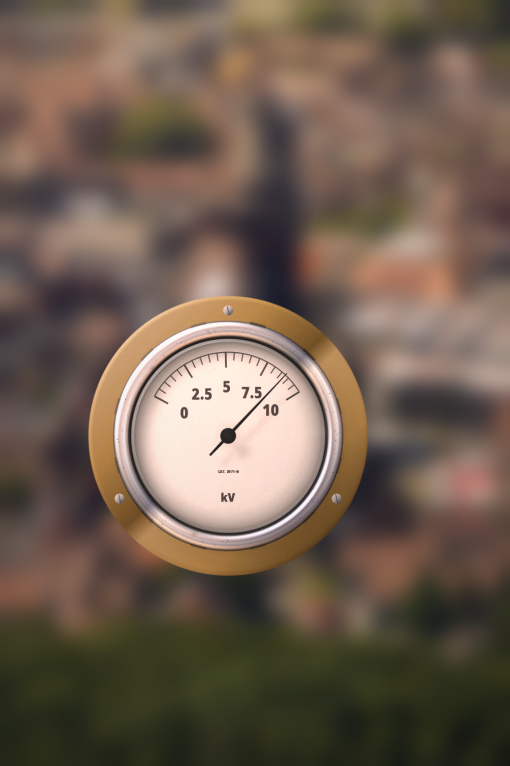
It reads 8.75 kV
